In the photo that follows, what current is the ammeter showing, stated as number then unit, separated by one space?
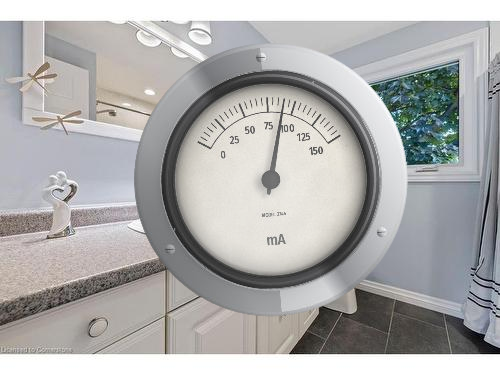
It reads 90 mA
